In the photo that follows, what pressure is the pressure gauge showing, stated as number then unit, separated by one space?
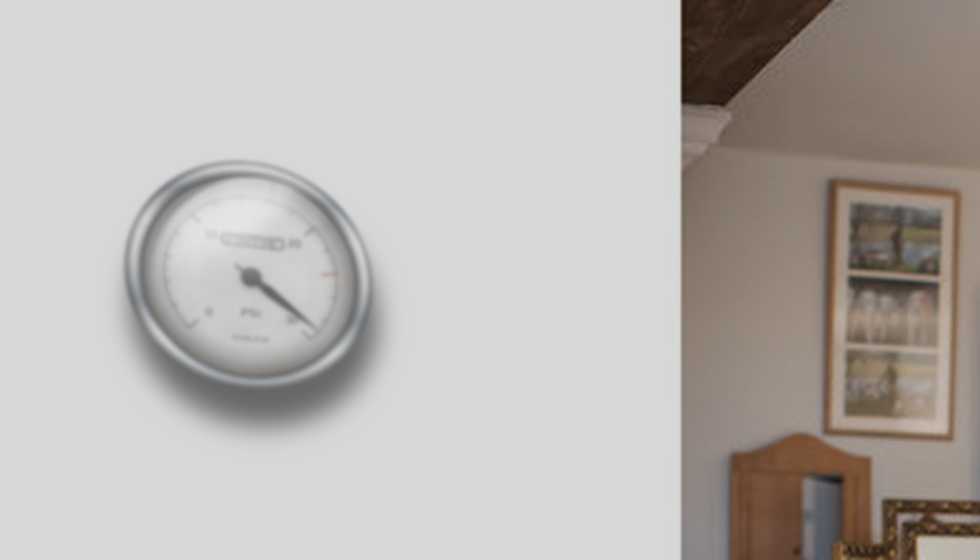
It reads 29 psi
